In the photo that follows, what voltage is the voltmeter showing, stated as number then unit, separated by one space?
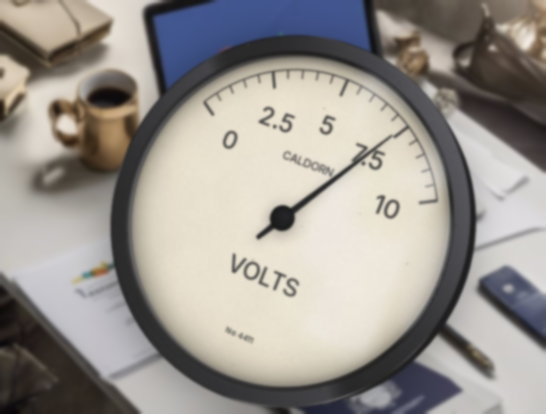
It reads 7.5 V
